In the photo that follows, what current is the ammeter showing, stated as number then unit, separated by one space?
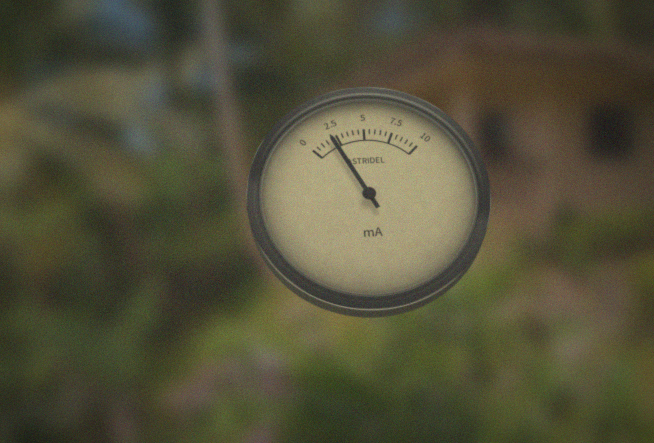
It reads 2 mA
